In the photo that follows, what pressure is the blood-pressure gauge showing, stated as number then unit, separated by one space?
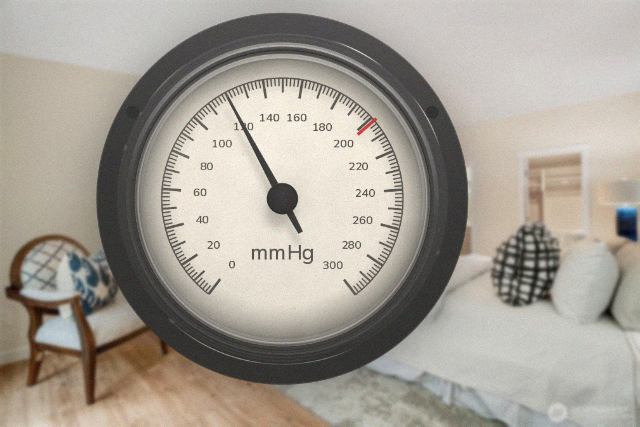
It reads 120 mmHg
